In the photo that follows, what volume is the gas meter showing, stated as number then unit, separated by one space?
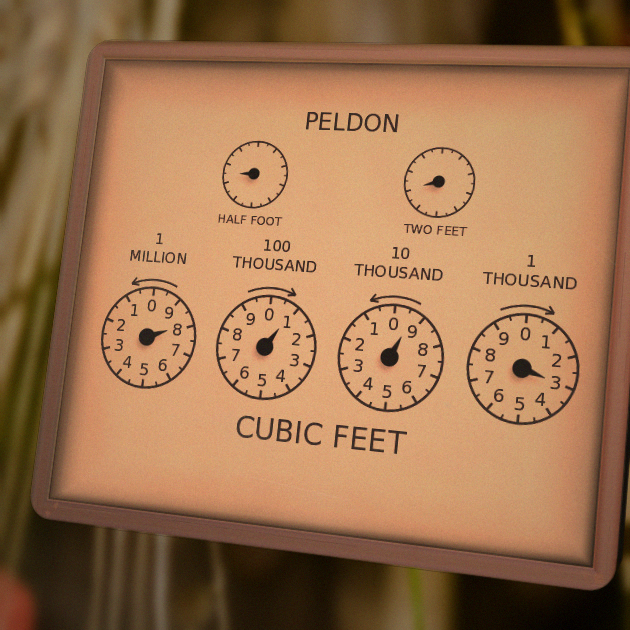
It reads 809300 ft³
